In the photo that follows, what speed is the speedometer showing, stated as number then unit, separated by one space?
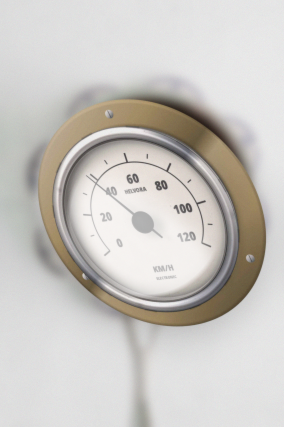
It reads 40 km/h
